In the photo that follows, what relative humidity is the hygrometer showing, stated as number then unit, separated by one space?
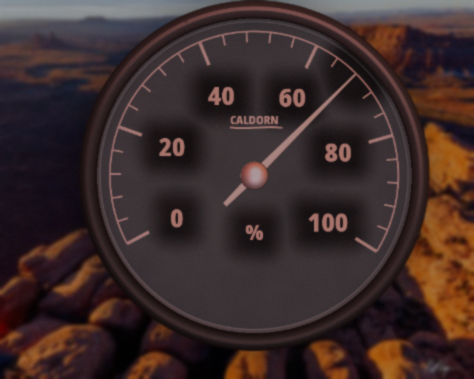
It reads 68 %
